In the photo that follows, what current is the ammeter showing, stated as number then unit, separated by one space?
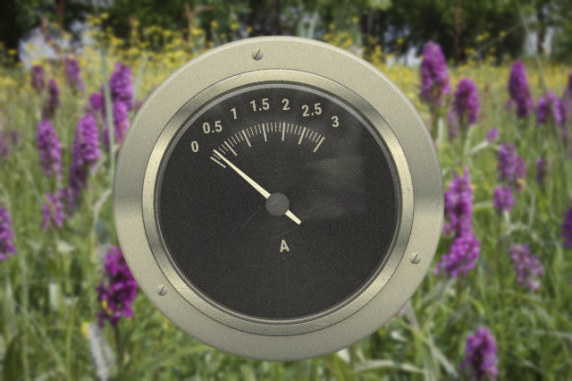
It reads 0.2 A
